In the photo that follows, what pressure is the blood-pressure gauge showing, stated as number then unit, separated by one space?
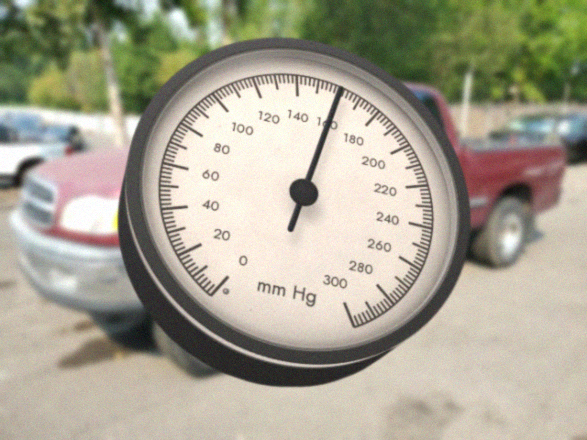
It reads 160 mmHg
